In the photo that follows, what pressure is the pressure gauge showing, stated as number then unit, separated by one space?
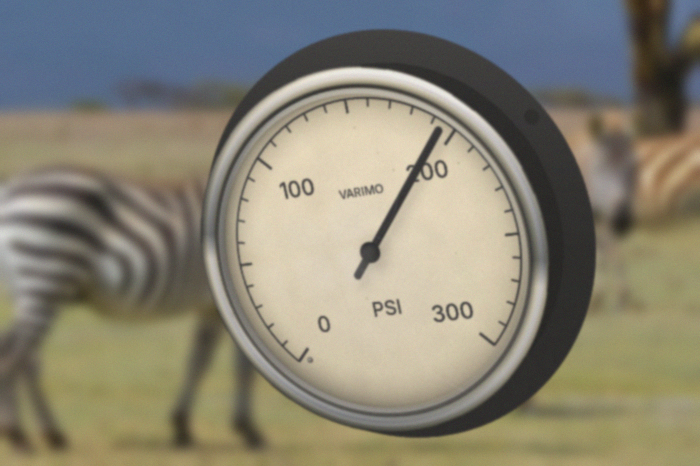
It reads 195 psi
